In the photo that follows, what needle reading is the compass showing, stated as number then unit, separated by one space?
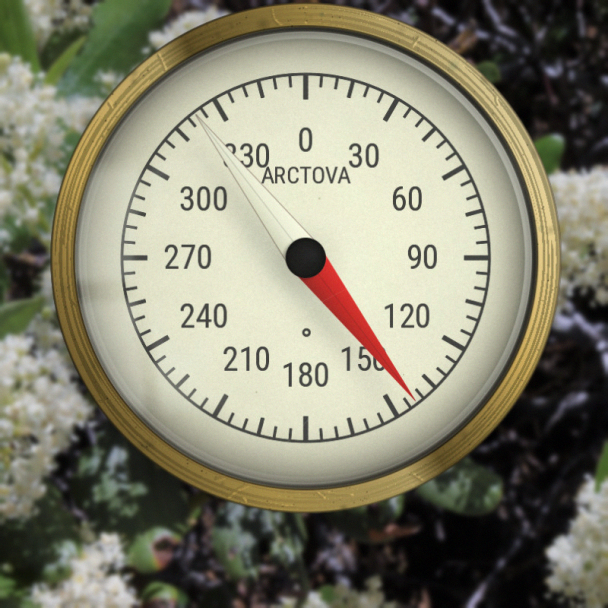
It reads 142.5 °
